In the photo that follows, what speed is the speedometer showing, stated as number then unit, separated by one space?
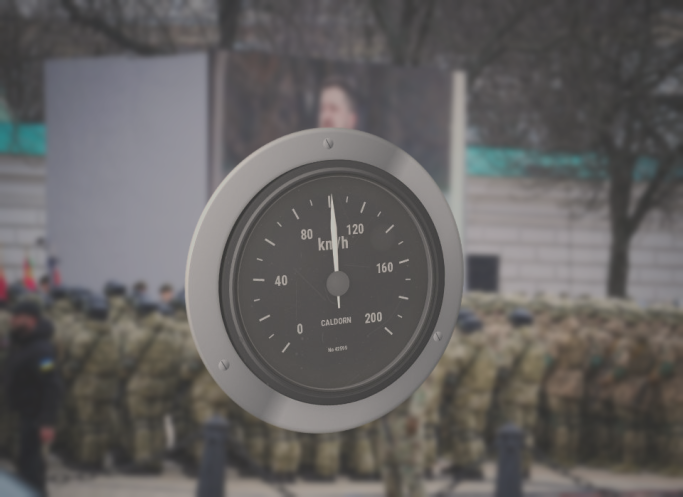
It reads 100 km/h
